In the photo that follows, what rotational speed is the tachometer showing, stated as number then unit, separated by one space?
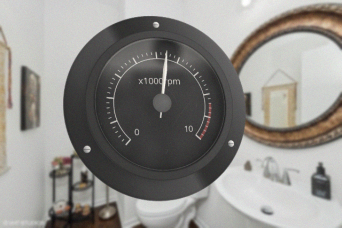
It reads 5400 rpm
